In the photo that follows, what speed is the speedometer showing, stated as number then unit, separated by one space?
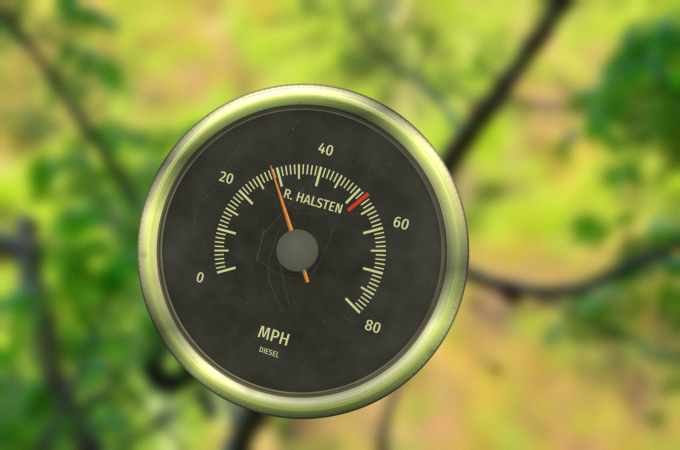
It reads 29 mph
